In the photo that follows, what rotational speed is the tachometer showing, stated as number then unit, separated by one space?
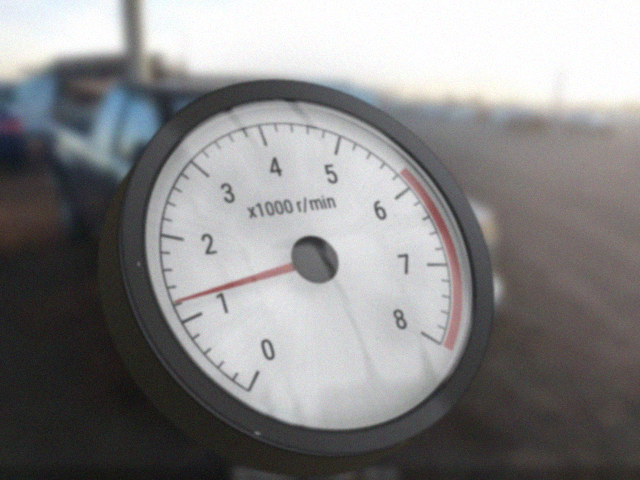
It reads 1200 rpm
